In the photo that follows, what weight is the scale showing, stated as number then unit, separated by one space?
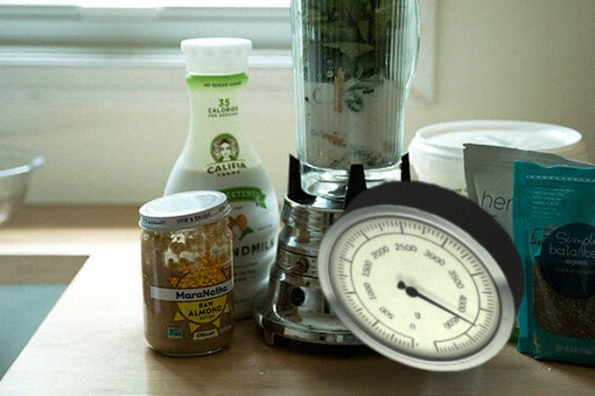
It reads 4250 g
